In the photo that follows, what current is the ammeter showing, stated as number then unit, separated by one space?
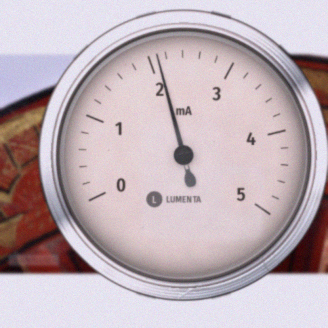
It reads 2.1 mA
